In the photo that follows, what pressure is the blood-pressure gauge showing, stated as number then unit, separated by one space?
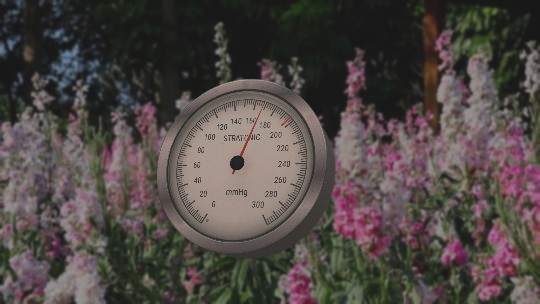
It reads 170 mmHg
